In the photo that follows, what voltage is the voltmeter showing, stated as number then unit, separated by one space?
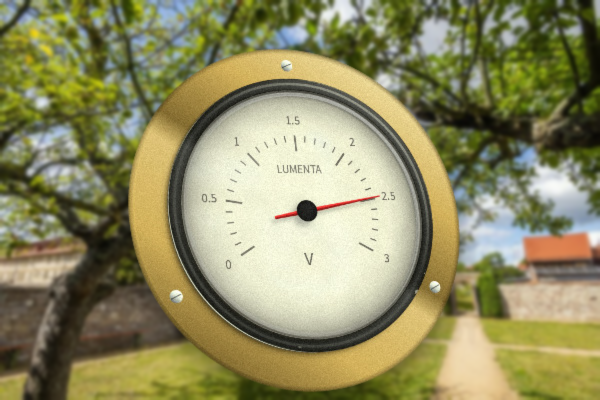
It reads 2.5 V
